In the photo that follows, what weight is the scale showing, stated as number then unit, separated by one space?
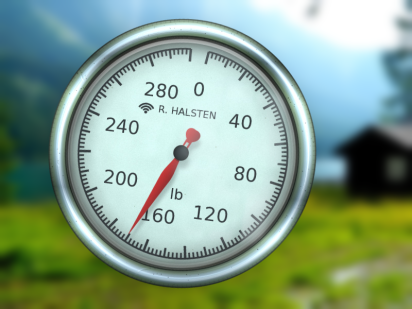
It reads 170 lb
